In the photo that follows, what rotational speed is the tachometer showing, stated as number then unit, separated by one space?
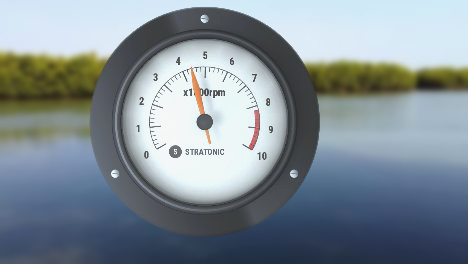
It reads 4400 rpm
